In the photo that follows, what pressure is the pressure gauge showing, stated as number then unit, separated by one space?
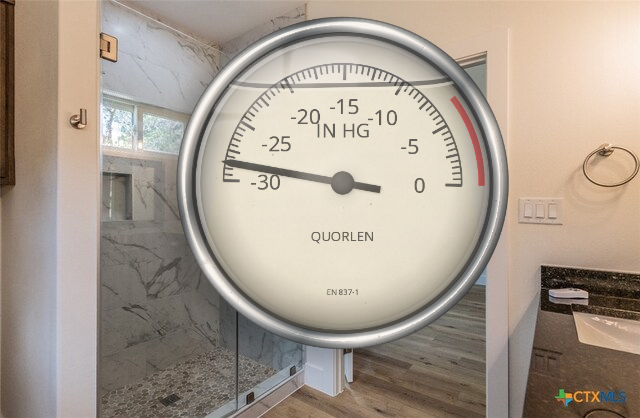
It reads -28.5 inHg
